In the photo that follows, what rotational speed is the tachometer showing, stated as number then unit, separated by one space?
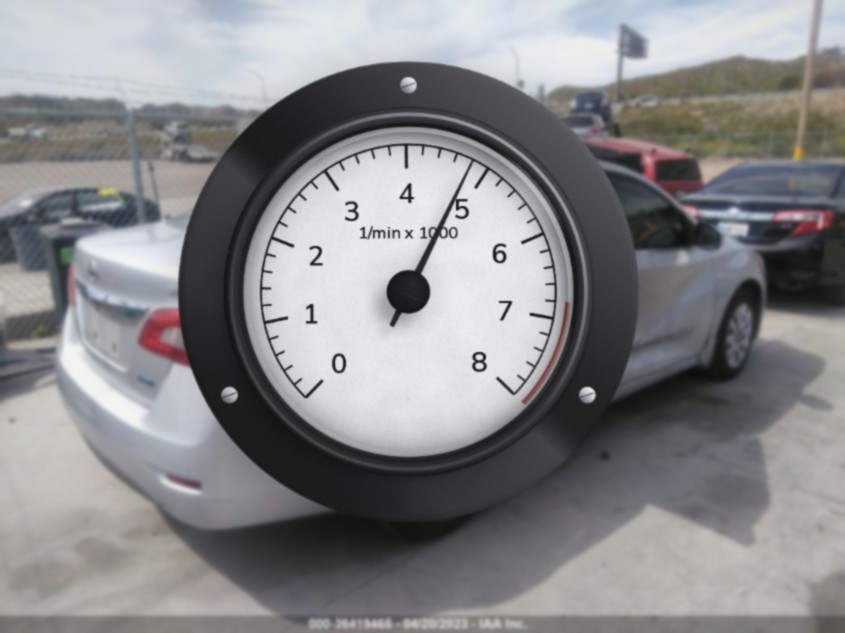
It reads 4800 rpm
